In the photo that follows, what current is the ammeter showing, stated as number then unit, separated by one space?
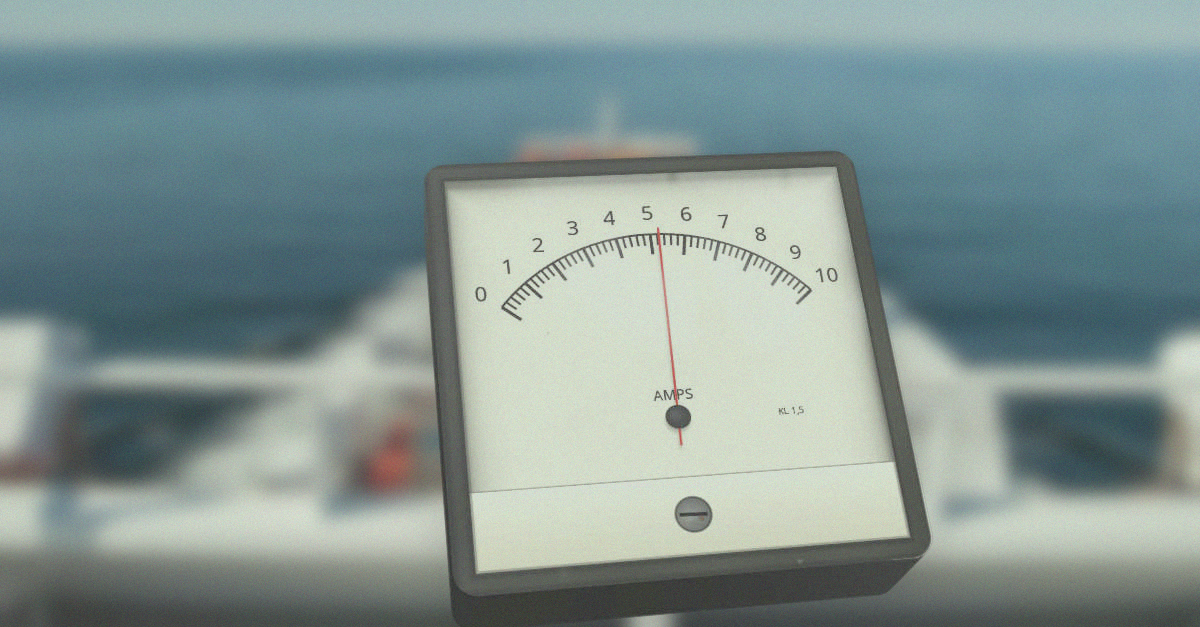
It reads 5.2 A
